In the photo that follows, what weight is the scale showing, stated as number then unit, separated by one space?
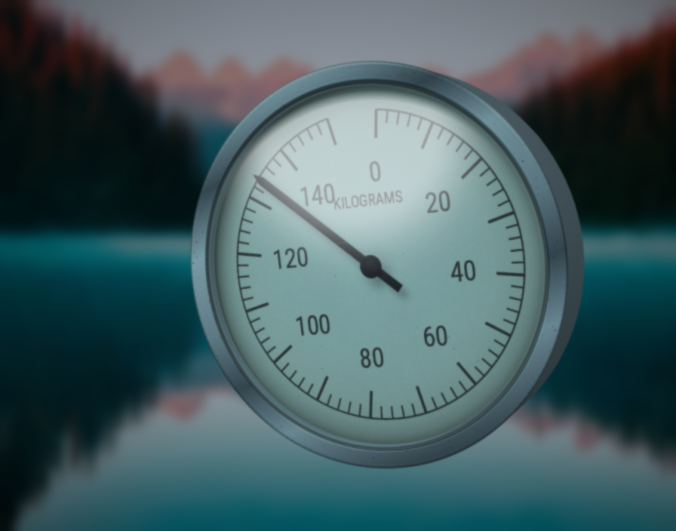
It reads 134 kg
